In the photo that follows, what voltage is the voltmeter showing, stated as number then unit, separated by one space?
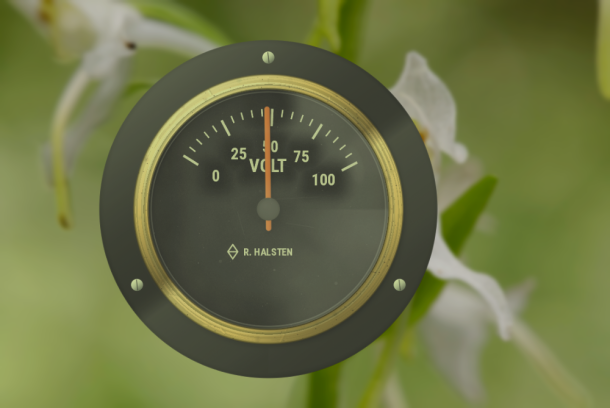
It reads 47.5 V
